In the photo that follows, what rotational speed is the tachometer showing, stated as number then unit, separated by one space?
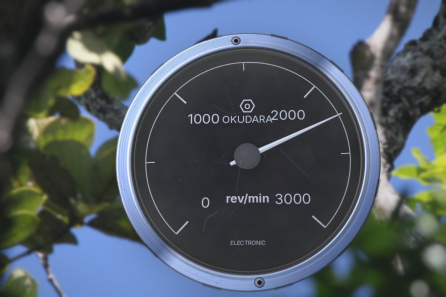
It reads 2250 rpm
